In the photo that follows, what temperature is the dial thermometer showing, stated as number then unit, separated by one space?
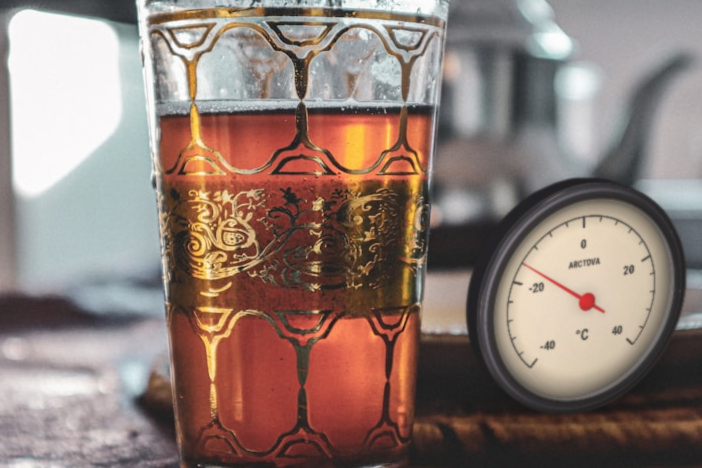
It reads -16 °C
